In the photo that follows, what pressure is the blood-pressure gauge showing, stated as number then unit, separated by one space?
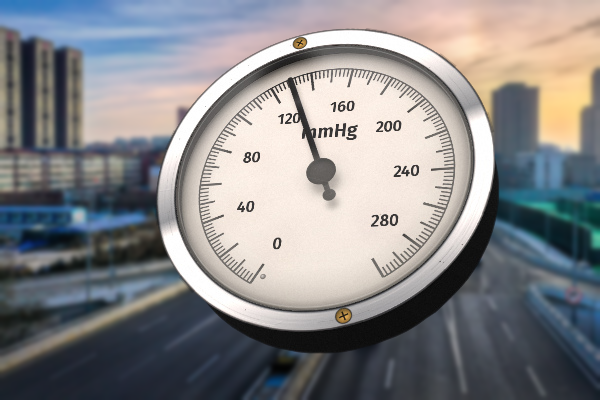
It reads 130 mmHg
